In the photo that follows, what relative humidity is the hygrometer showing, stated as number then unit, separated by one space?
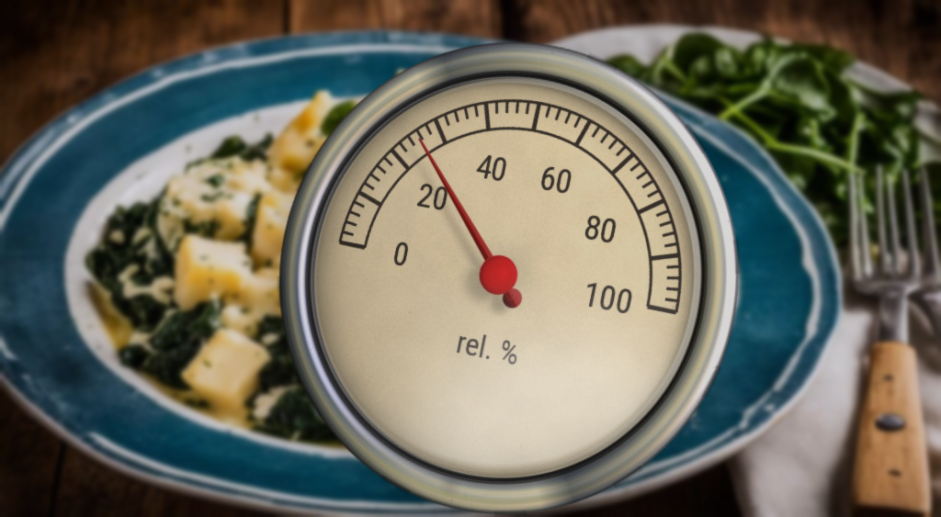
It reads 26 %
